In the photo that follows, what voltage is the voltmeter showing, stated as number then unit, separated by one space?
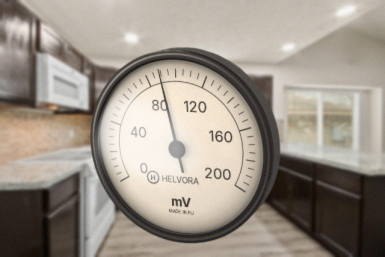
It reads 90 mV
